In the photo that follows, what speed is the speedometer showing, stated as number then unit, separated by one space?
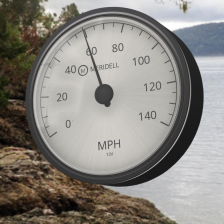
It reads 60 mph
